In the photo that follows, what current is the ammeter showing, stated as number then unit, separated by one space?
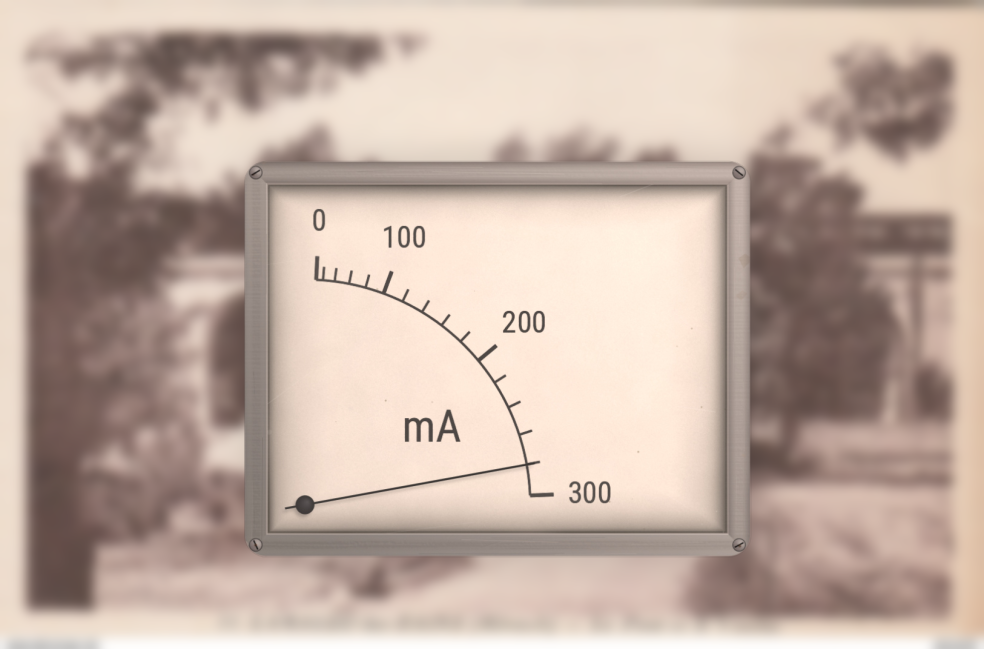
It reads 280 mA
